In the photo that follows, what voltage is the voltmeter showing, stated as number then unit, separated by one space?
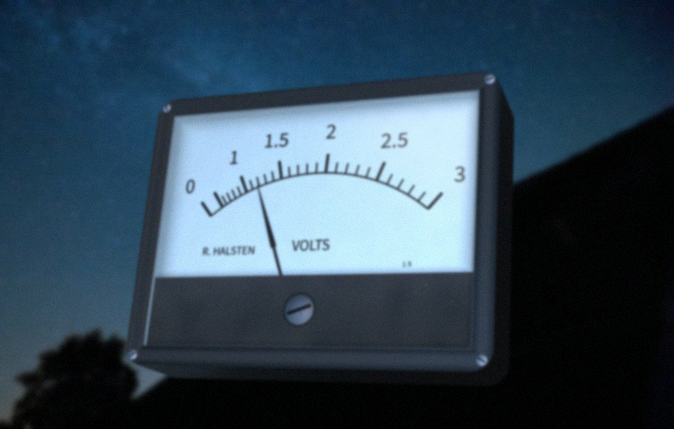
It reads 1.2 V
